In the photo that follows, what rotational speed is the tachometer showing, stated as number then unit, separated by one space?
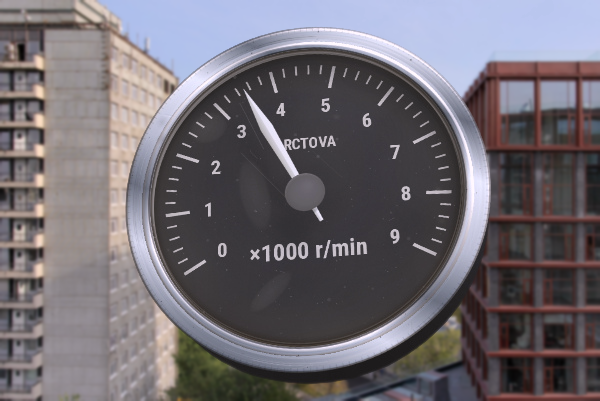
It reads 3500 rpm
